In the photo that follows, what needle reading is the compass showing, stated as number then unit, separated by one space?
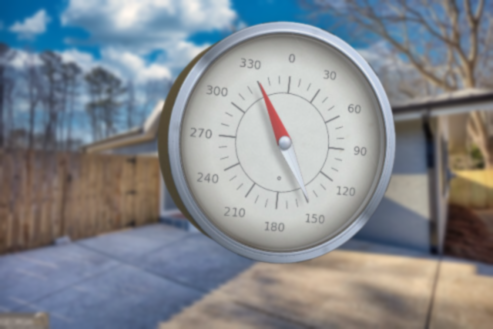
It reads 330 °
